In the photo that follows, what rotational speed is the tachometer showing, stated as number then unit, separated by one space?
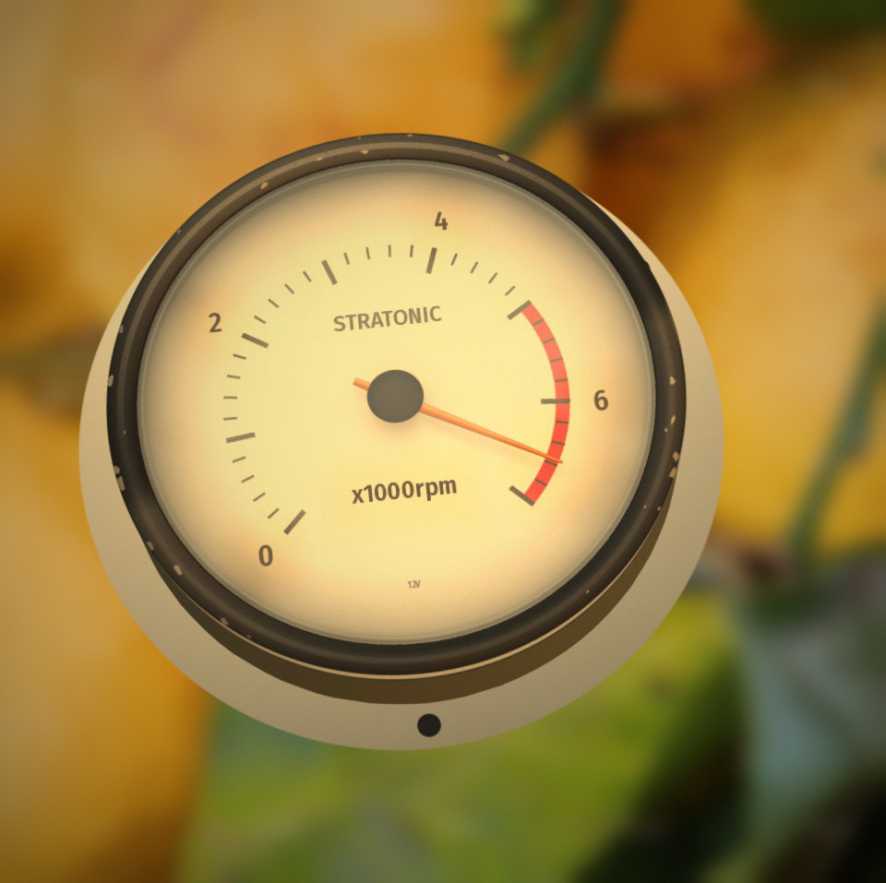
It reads 6600 rpm
